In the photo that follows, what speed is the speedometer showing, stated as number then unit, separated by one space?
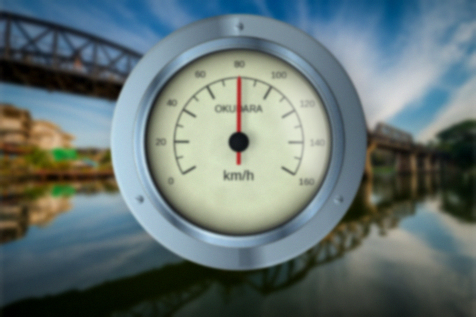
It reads 80 km/h
